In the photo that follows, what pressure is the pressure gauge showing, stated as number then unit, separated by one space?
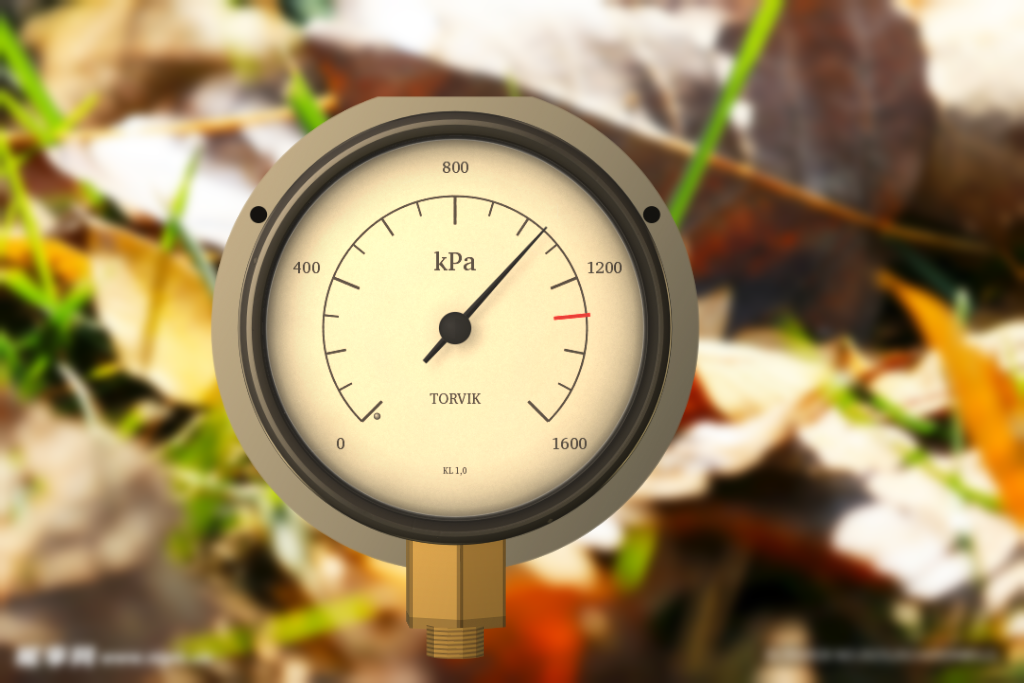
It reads 1050 kPa
